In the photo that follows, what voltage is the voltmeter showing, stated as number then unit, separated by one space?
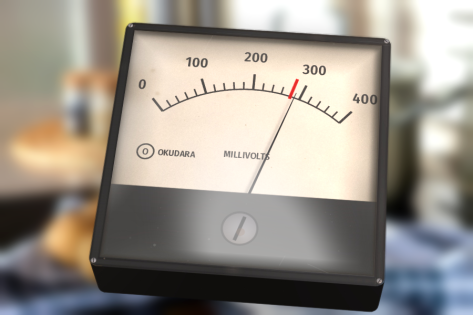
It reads 290 mV
